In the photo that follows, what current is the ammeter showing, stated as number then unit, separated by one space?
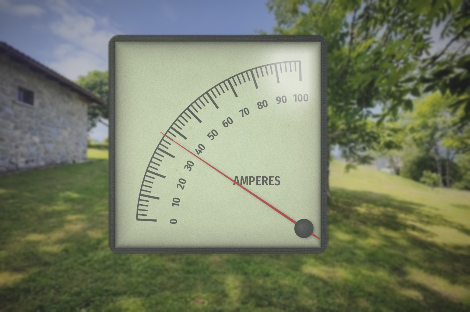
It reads 36 A
